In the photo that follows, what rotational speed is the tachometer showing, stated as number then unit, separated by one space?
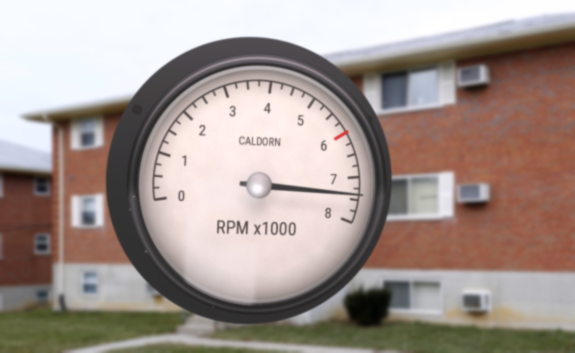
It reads 7375 rpm
